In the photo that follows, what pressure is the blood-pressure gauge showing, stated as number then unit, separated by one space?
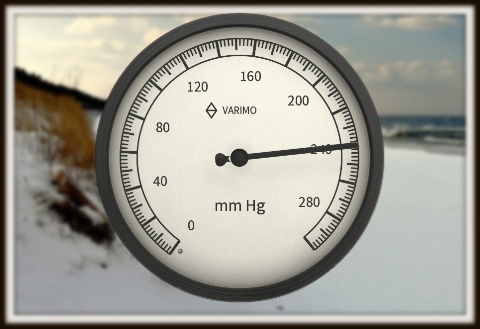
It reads 240 mmHg
